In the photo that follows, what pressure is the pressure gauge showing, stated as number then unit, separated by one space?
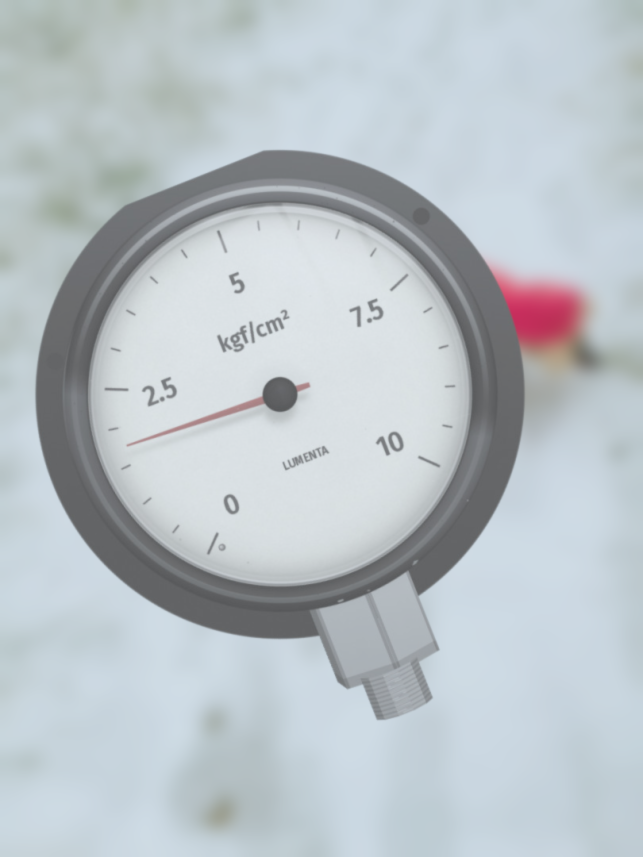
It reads 1.75 kg/cm²
